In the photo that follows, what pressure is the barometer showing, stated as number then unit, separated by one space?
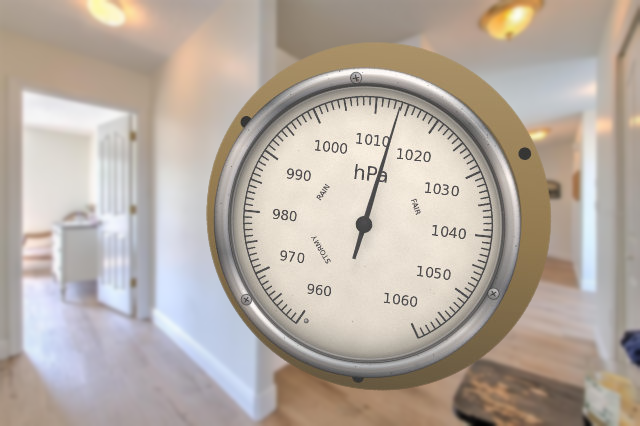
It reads 1014 hPa
